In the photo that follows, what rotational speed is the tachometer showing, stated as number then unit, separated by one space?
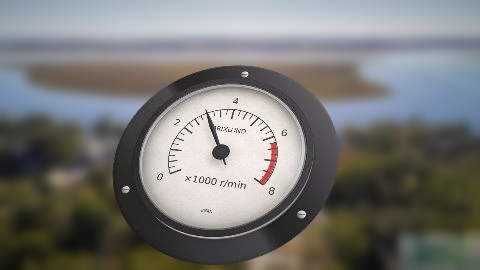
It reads 3000 rpm
